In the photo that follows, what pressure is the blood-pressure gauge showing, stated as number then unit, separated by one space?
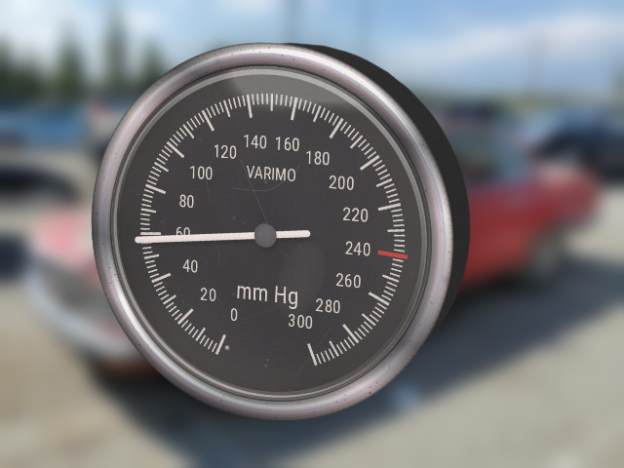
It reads 58 mmHg
